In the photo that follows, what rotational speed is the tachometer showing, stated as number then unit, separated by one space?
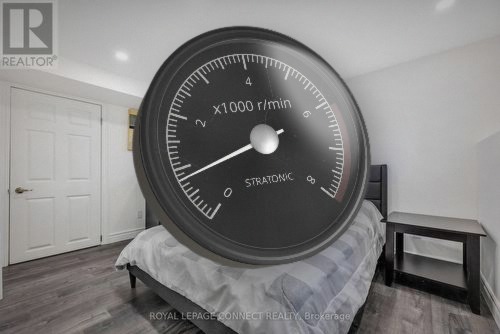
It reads 800 rpm
